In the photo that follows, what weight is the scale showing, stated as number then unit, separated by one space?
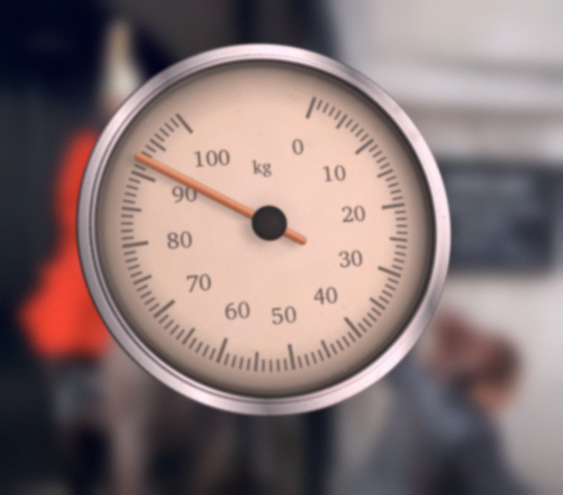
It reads 92 kg
